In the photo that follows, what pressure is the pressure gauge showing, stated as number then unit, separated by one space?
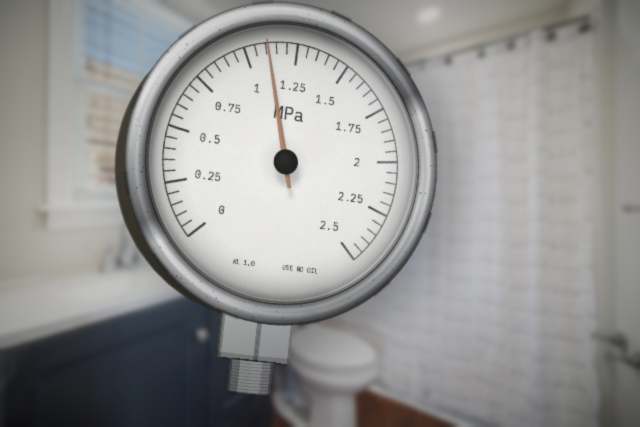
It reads 1.1 MPa
